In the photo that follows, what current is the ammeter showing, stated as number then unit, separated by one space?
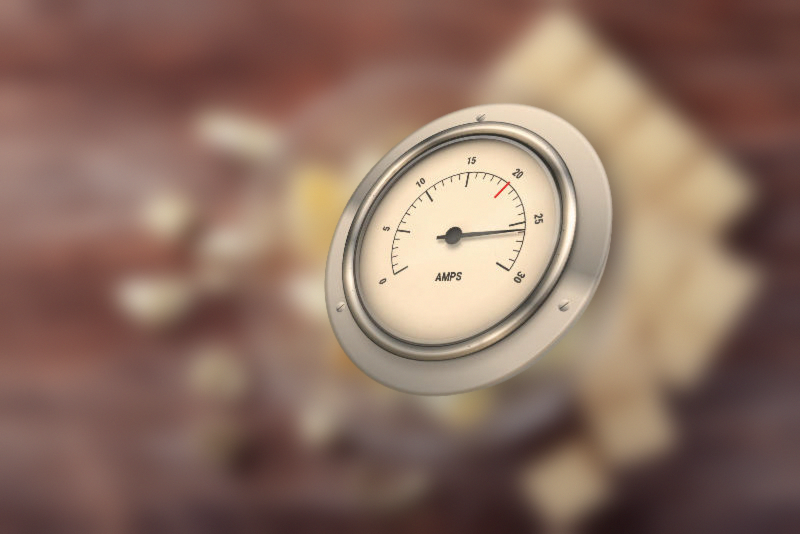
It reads 26 A
